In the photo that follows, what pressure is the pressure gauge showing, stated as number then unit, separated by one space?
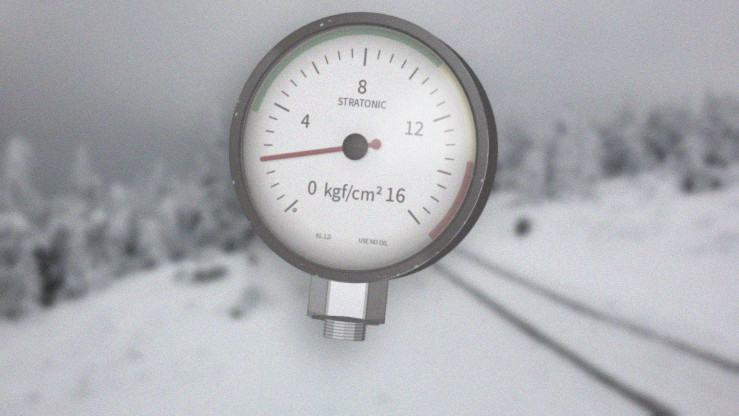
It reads 2 kg/cm²
